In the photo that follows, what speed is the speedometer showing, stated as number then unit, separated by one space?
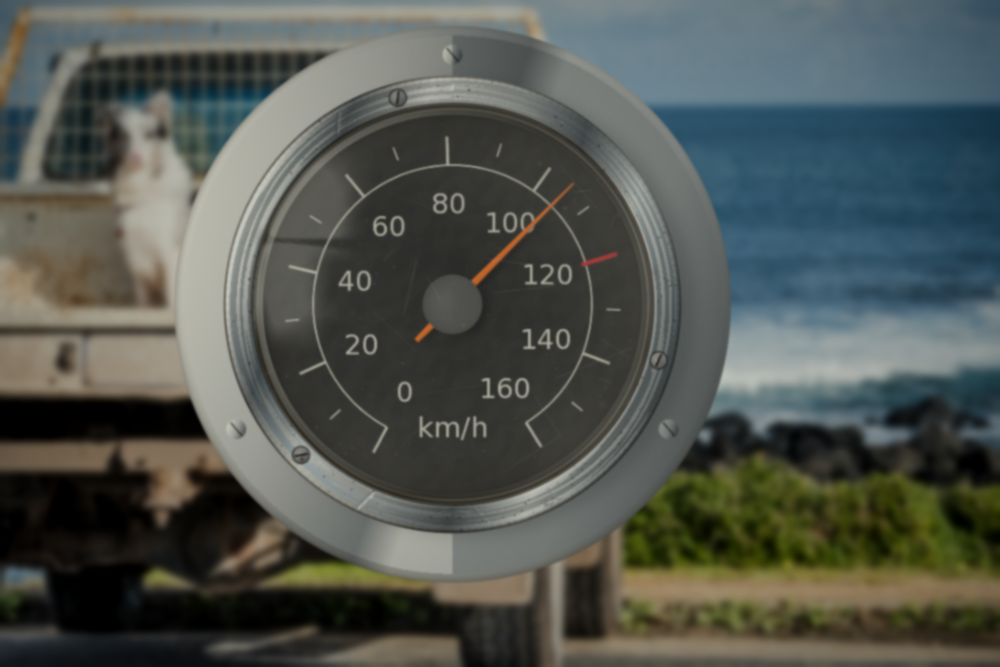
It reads 105 km/h
